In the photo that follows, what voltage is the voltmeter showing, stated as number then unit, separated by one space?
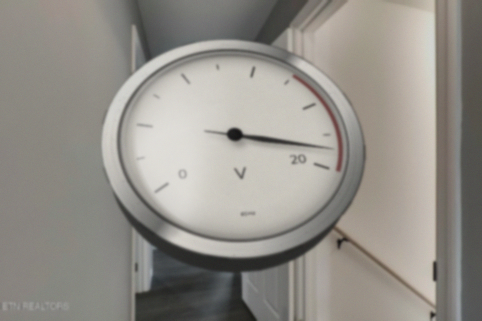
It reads 19 V
